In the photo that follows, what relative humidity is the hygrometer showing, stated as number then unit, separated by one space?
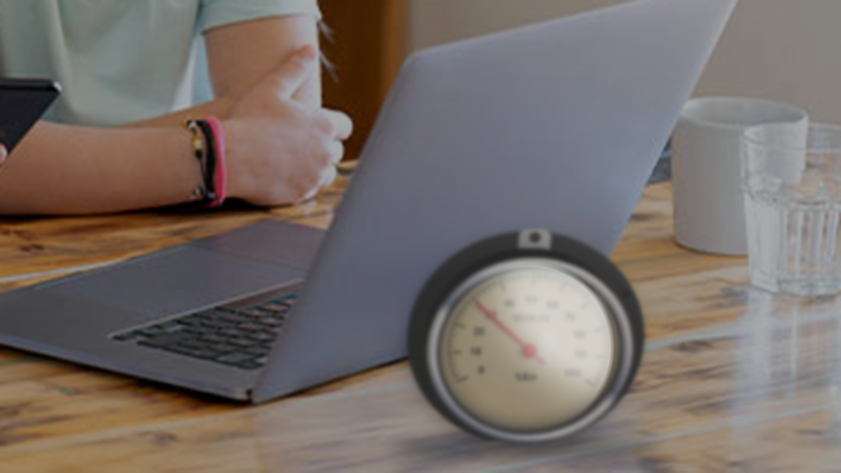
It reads 30 %
